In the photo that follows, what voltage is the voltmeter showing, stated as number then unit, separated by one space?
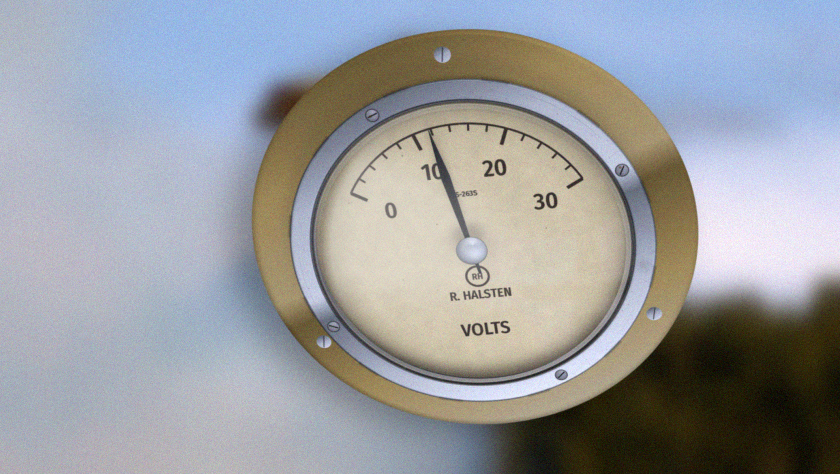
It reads 12 V
